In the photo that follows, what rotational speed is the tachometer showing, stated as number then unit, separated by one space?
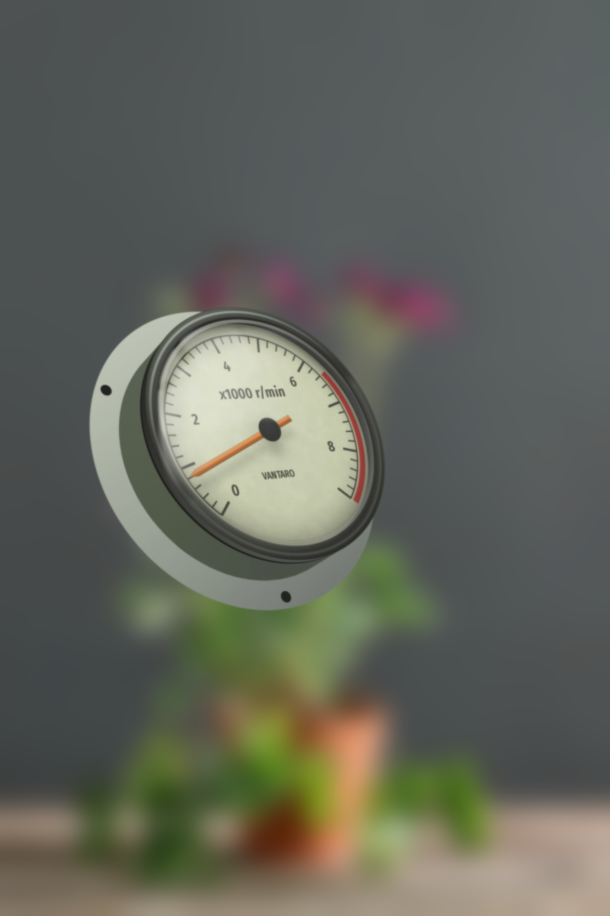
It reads 800 rpm
